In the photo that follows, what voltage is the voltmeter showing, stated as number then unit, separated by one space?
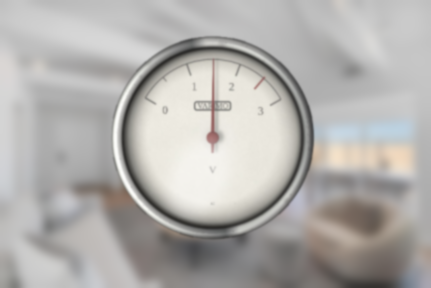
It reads 1.5 V
